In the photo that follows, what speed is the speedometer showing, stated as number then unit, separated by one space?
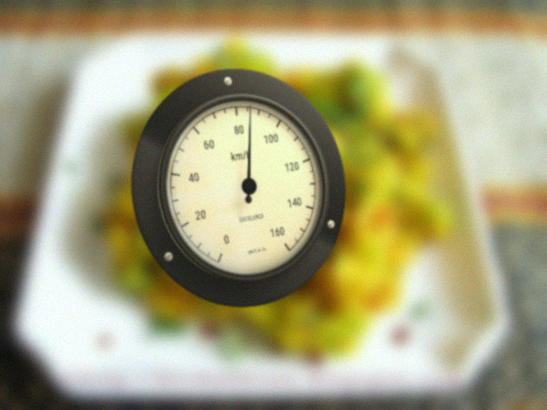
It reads 85 km/h
